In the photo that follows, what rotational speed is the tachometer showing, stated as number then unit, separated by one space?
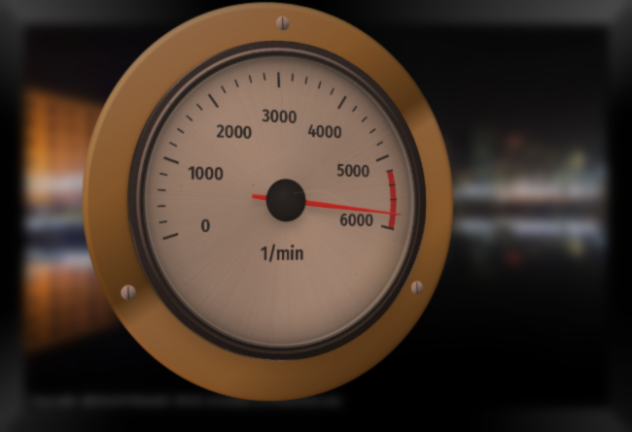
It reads 5800 rpm
